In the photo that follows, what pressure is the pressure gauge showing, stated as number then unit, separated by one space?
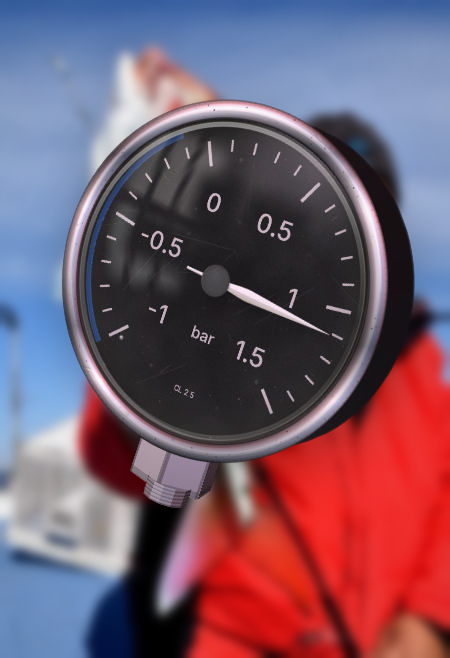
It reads 1.1 bar
